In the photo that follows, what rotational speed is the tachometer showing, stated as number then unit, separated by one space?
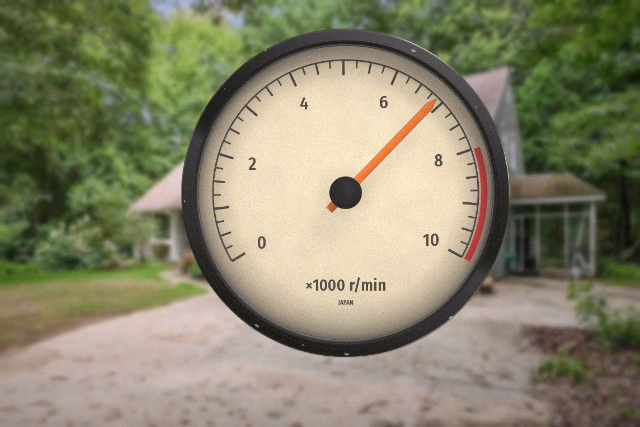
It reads 6875 rpm
